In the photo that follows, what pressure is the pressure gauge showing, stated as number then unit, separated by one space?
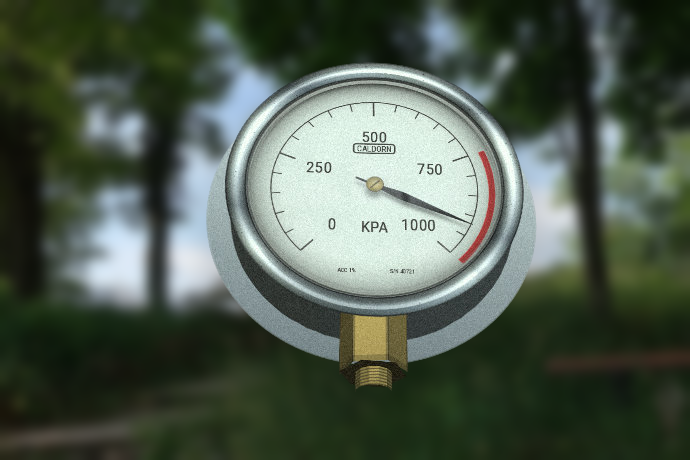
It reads 925 kPa
